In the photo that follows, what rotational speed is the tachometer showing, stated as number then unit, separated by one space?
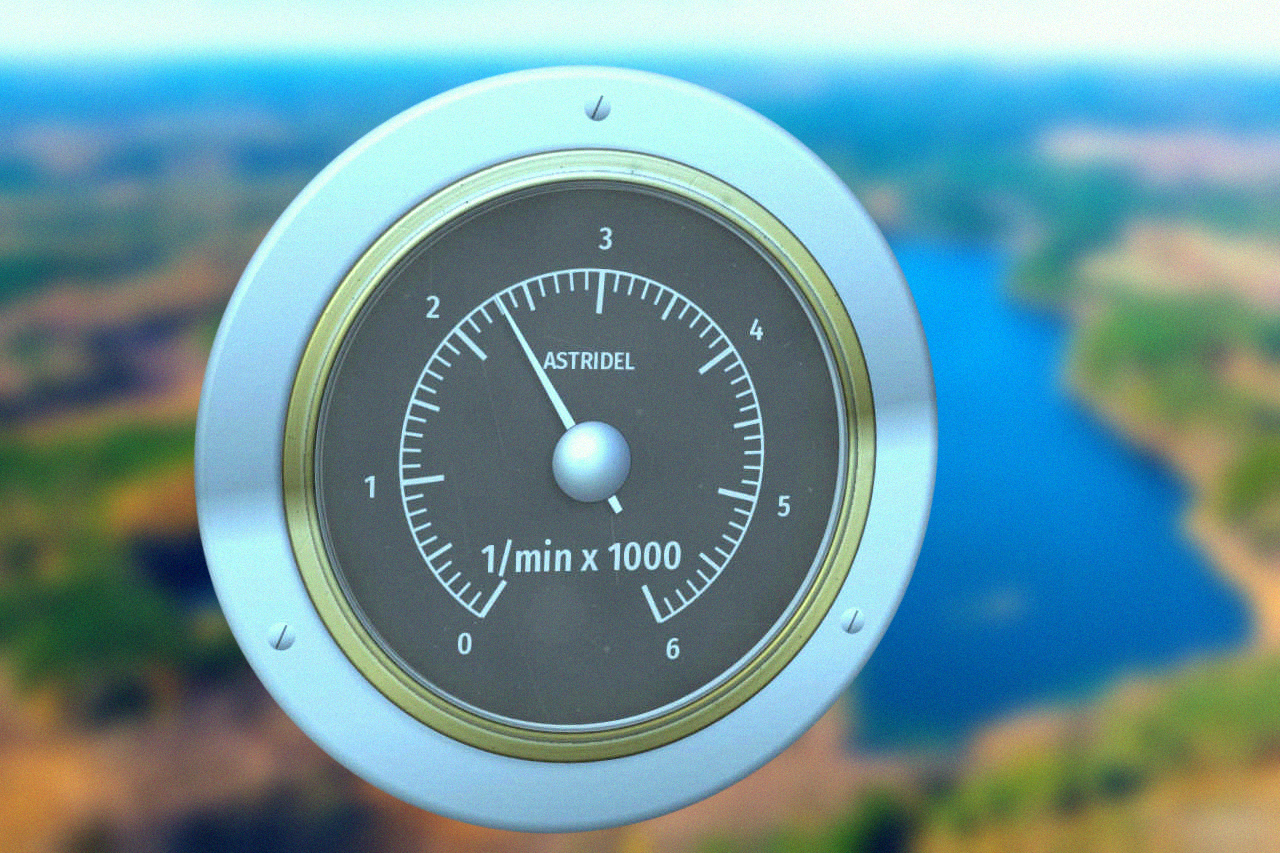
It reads 2300 rpm
